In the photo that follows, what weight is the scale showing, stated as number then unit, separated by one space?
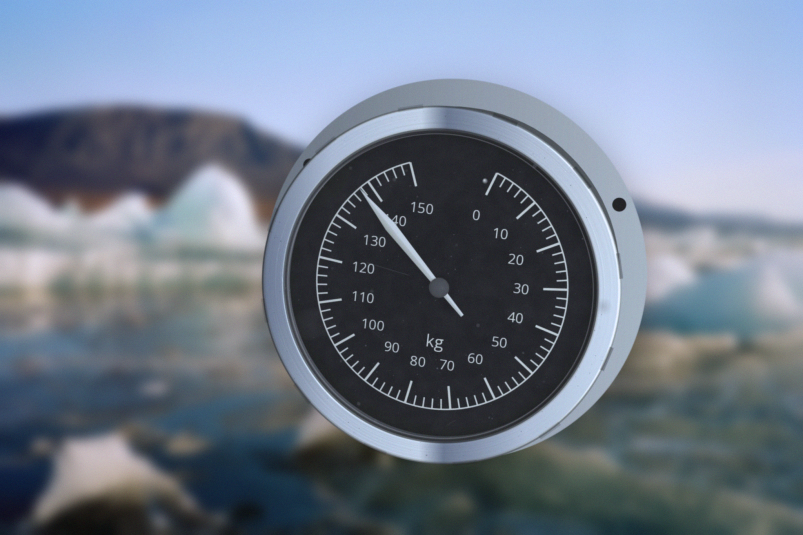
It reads 138 kg
